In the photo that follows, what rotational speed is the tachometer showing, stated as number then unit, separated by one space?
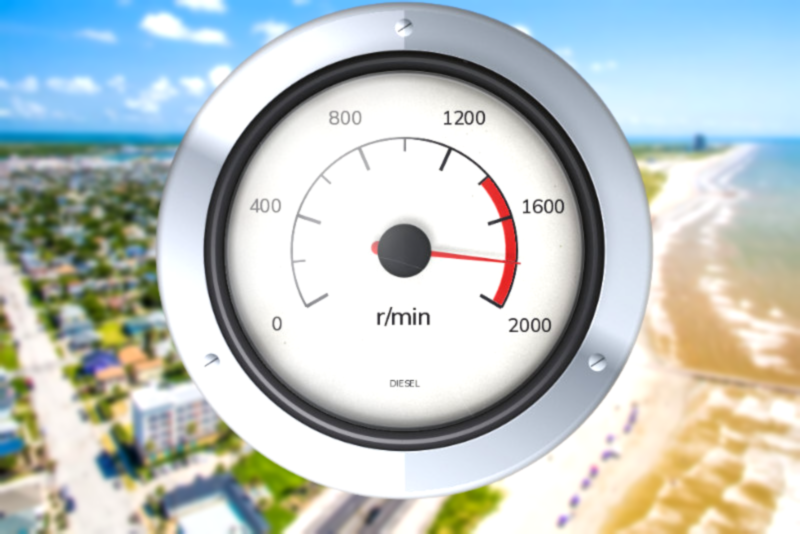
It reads 1800 rpm
